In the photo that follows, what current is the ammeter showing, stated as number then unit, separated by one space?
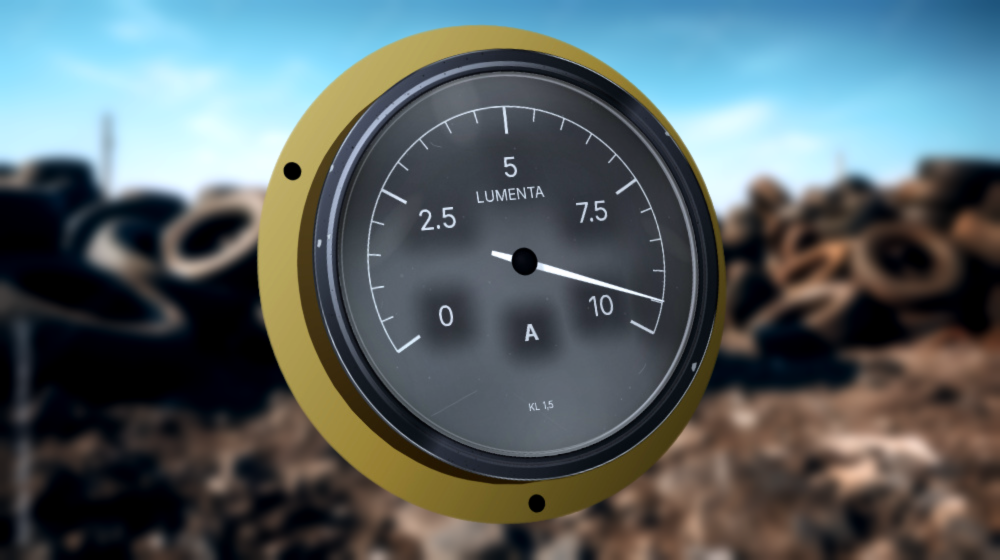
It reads 9.5 A
